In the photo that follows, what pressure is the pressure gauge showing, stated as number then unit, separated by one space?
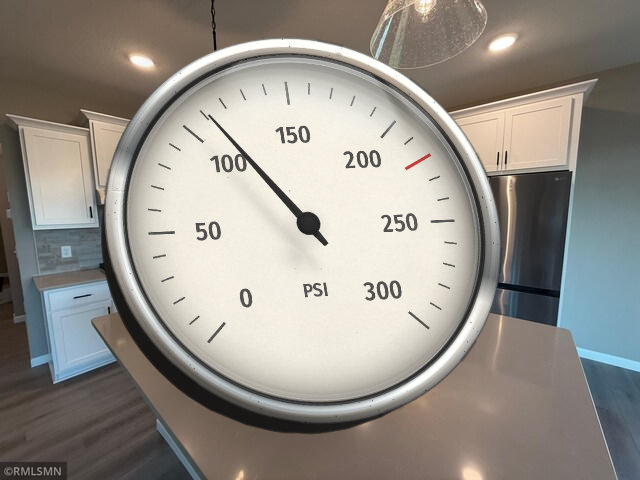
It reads 110 psi
